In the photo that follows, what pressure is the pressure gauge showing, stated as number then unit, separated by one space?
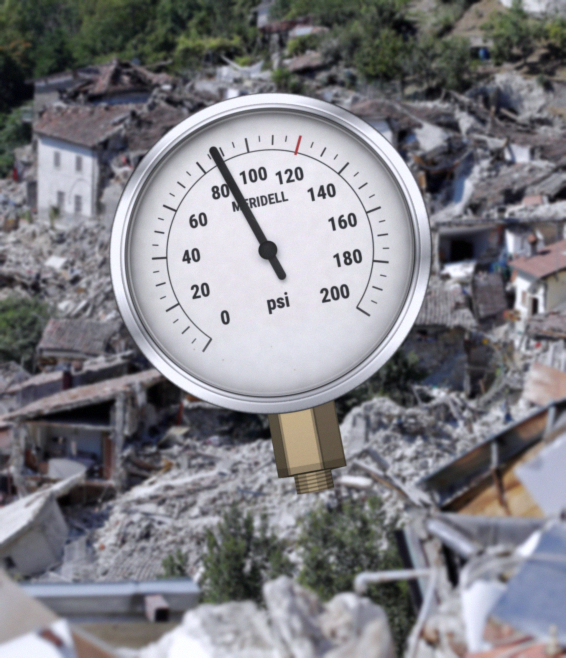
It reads 87.5 psi
